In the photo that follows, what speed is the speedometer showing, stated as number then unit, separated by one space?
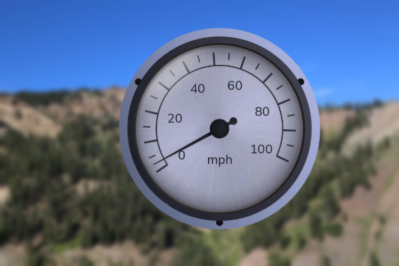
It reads 2.5 mph
